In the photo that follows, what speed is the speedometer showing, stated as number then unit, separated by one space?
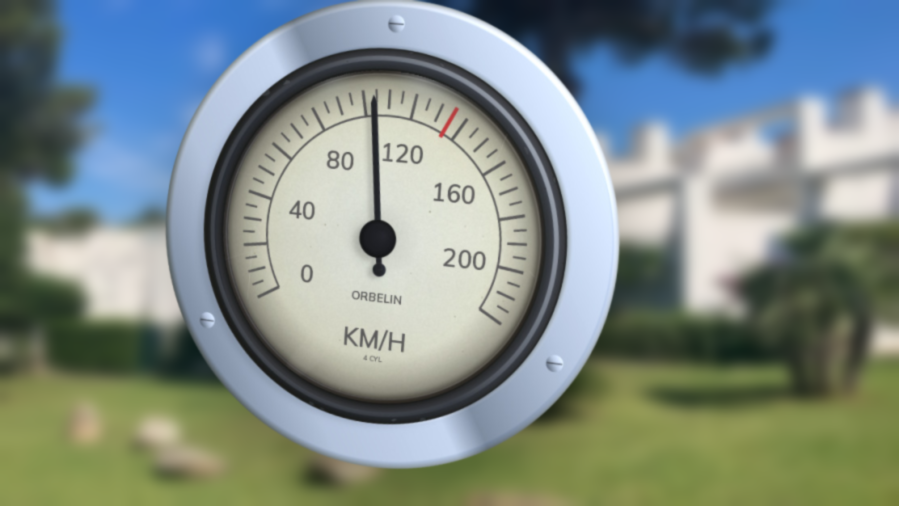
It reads 105 km/h
